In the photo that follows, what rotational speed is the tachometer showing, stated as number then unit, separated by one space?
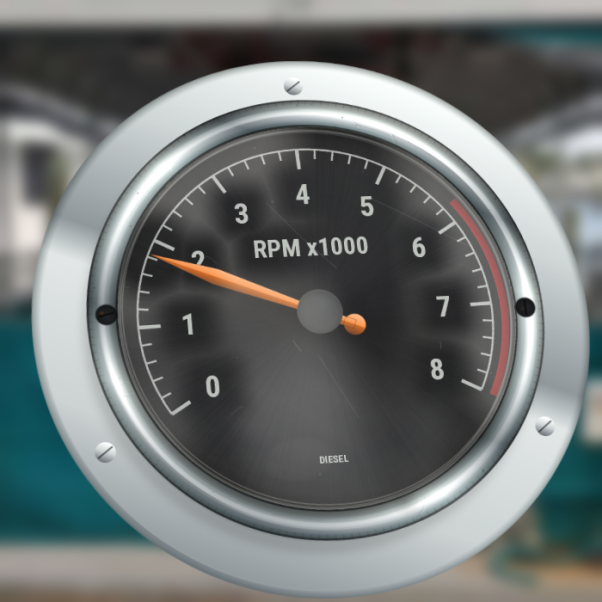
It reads 1800 rpm
